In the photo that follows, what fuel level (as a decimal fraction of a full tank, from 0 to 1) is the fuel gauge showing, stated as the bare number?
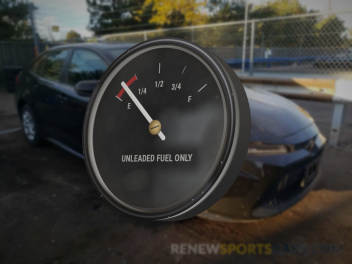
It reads 0.125
